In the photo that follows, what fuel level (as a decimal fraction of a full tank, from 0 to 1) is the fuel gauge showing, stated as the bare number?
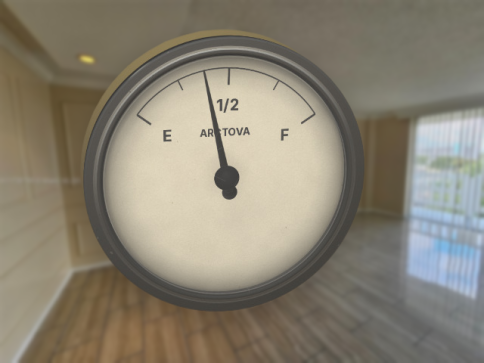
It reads 0.375
